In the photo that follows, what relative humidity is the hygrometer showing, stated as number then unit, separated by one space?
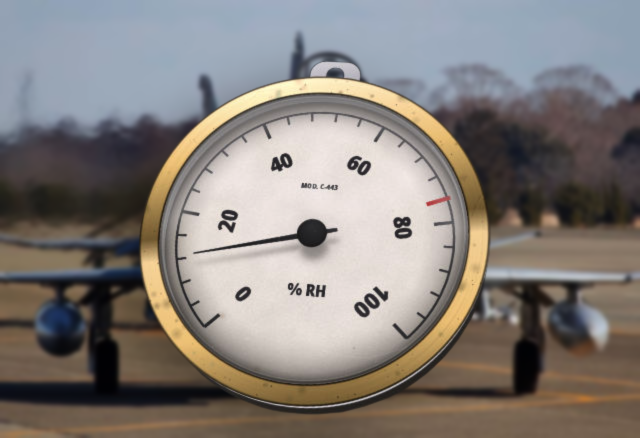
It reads 12 %
